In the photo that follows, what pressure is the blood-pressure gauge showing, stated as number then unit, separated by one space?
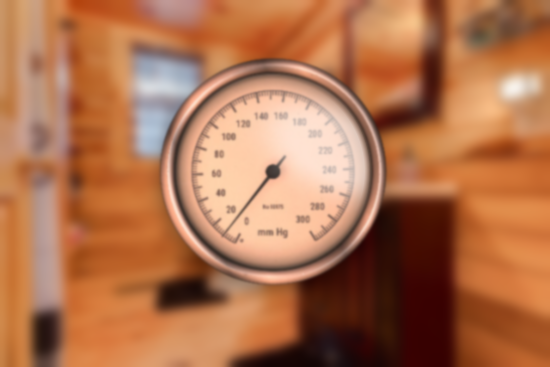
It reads 10 mmHg
